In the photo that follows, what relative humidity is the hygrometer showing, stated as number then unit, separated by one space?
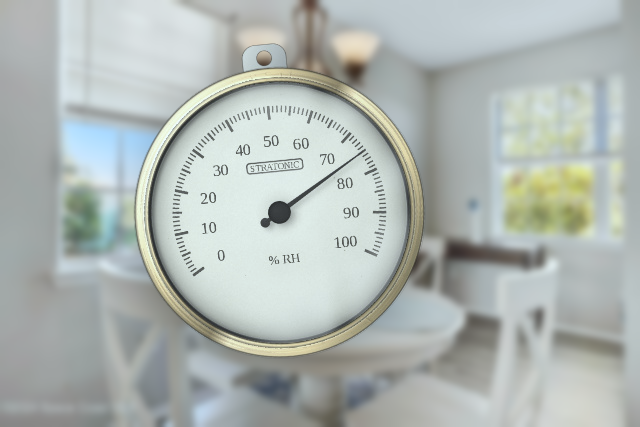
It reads 75 %
